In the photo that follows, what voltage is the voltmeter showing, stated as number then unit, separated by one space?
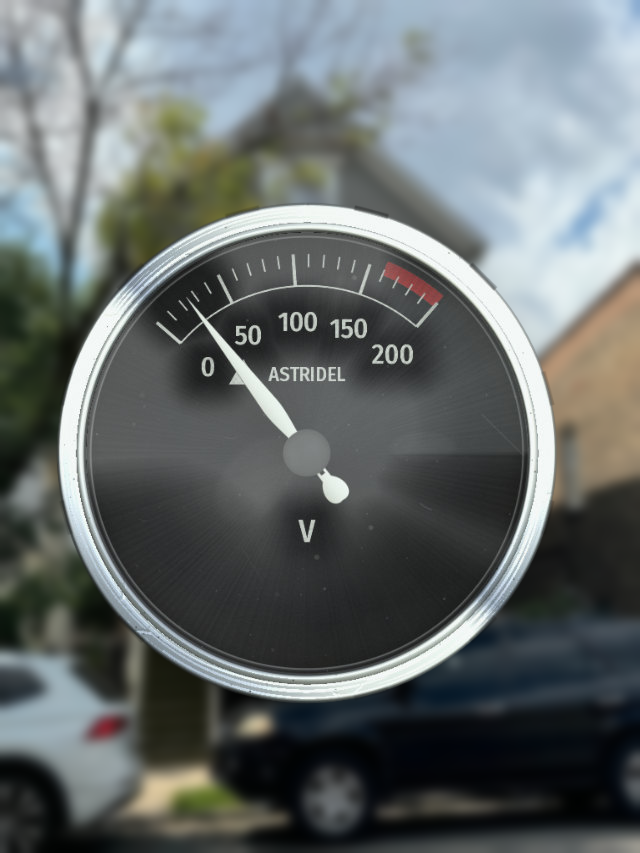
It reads 25 V
